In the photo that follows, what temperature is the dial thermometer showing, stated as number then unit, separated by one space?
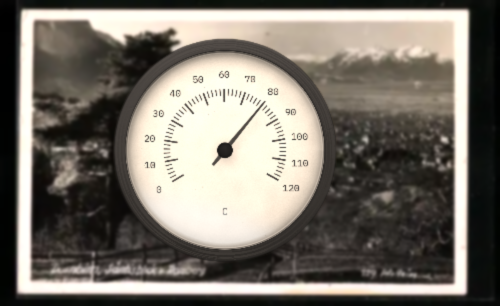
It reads 80 °C
